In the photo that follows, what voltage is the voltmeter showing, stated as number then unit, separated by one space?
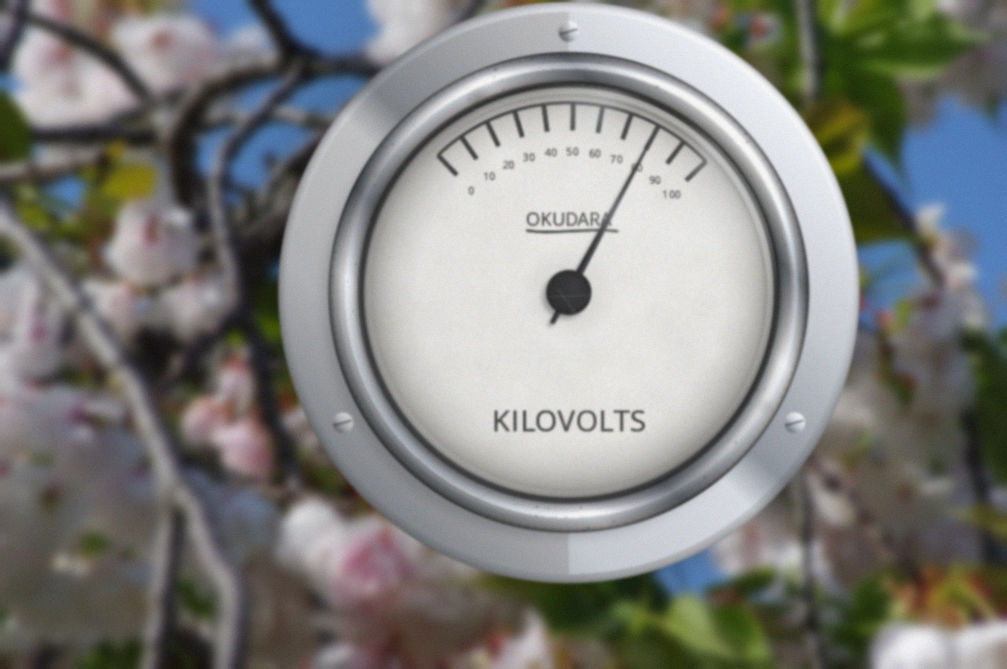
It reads 80 kV
